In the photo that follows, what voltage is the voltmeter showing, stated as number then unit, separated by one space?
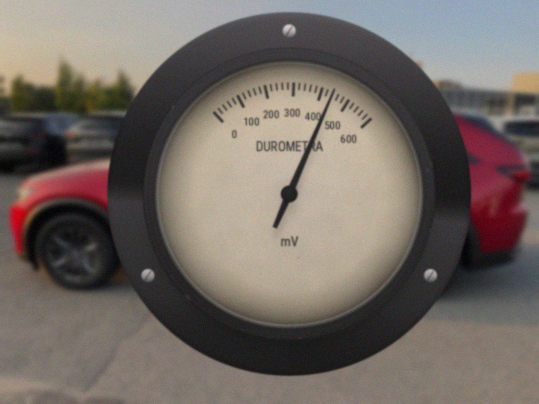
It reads 440 mV
